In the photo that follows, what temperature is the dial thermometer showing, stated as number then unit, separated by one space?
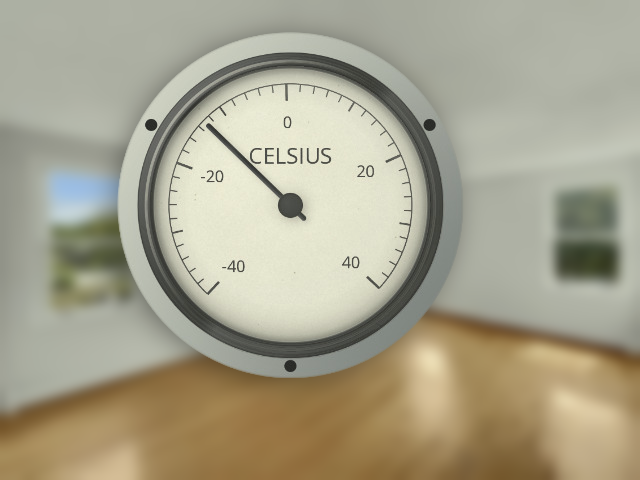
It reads -13 °C
